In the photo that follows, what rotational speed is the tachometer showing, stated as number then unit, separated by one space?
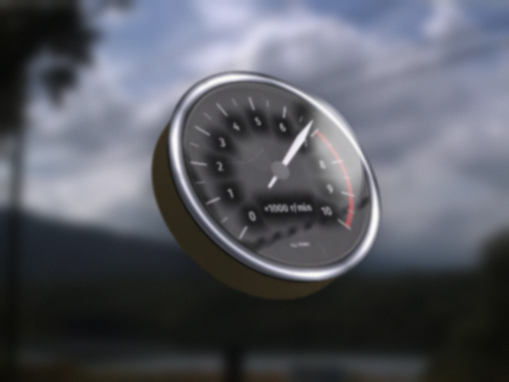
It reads 6750 rpm
